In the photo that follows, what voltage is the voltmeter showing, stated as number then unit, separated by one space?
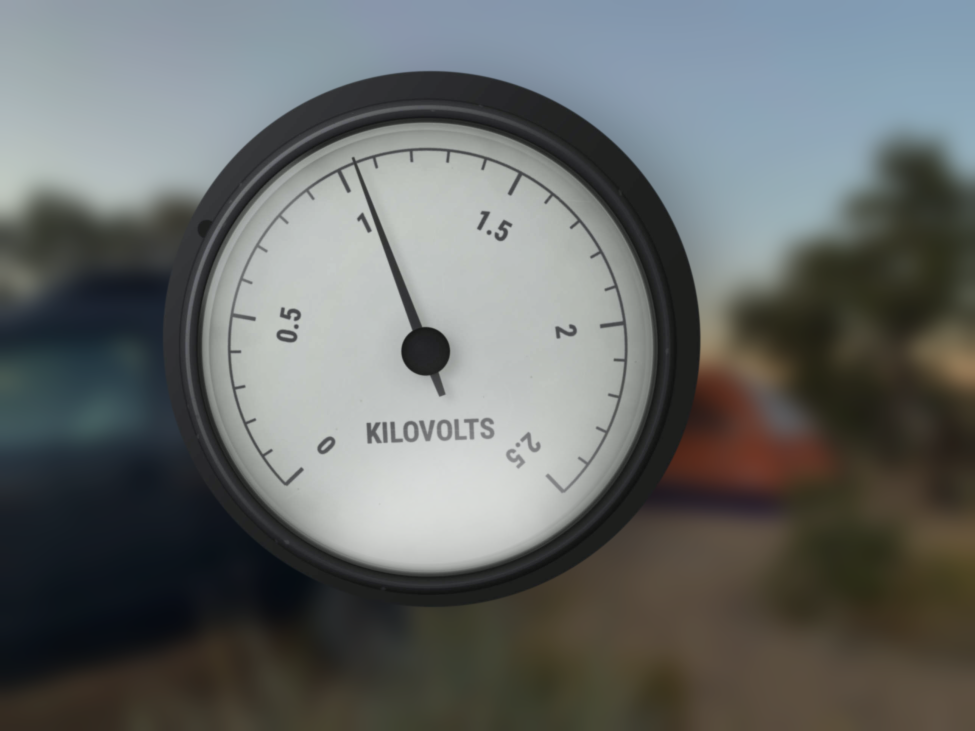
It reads 1.05 kV
